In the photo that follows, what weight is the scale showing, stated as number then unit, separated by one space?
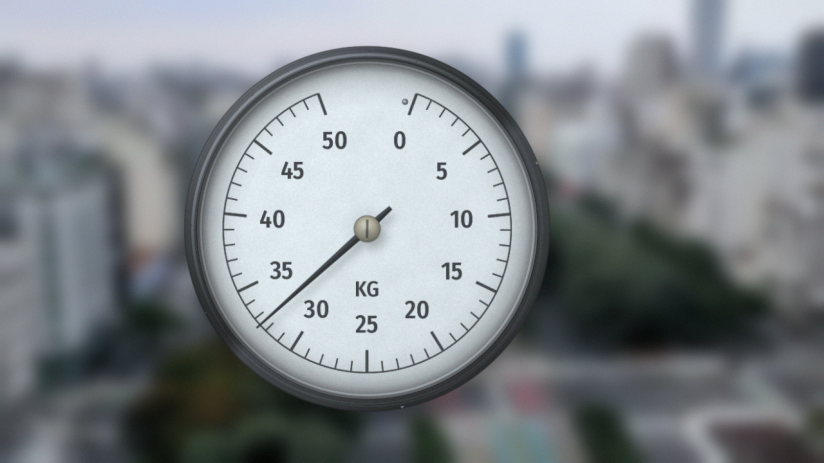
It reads 32.5 kg
